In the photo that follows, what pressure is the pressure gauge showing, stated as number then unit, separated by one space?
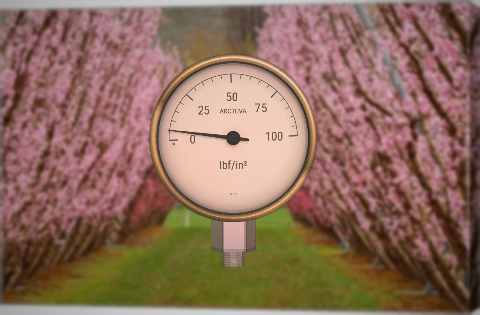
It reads 5 psi
